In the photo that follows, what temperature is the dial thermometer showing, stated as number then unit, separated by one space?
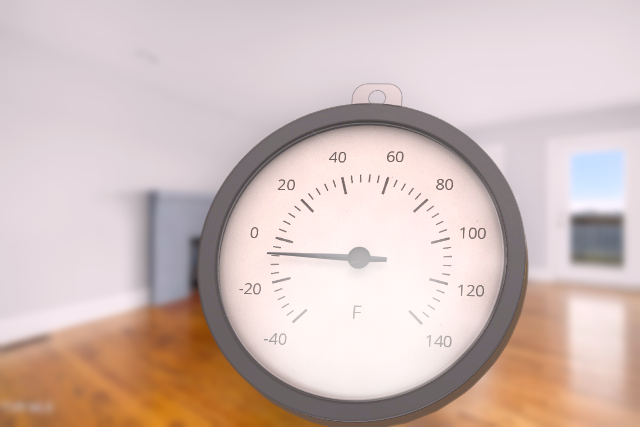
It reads -8 °F
